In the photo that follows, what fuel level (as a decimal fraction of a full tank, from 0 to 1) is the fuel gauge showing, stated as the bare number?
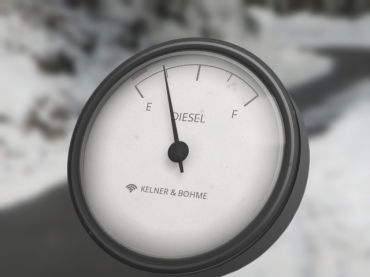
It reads 0.25
